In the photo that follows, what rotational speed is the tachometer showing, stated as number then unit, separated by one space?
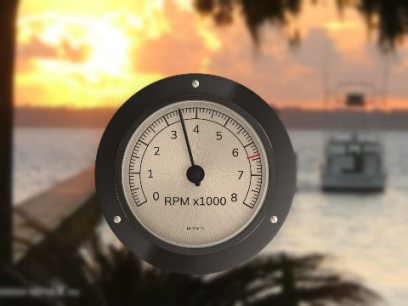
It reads 3500 rpm
